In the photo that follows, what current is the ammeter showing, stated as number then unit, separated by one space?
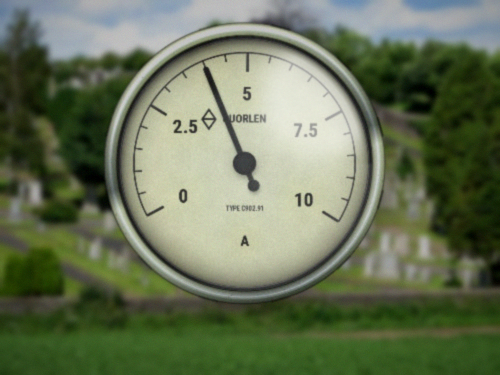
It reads 4 A
